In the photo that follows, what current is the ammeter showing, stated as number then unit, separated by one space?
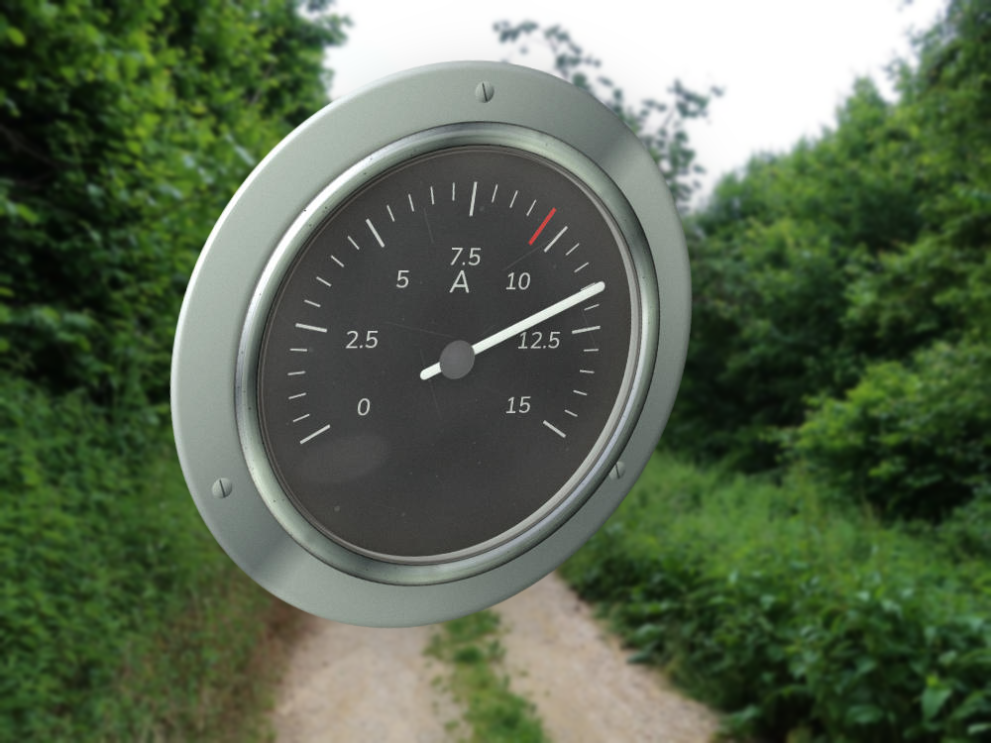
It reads 11.5 A
